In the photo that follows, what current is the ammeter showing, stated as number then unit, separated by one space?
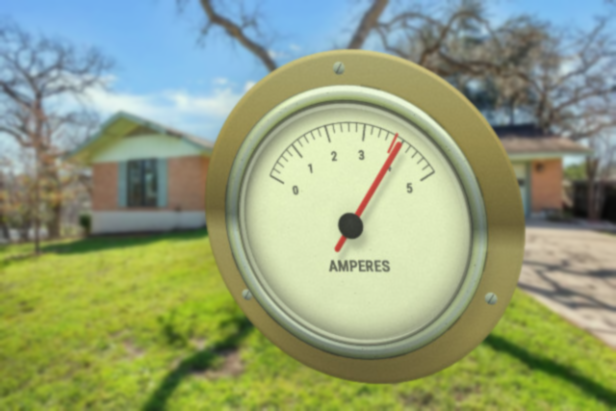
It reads 4 A
